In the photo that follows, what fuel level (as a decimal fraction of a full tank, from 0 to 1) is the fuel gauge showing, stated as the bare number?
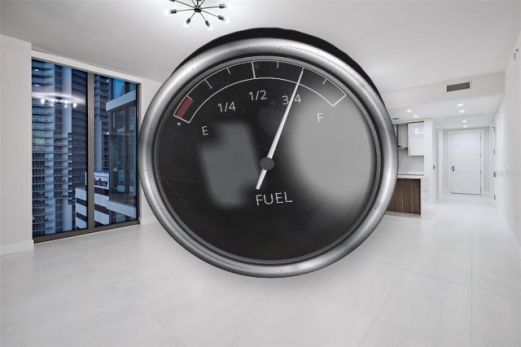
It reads 0.75
